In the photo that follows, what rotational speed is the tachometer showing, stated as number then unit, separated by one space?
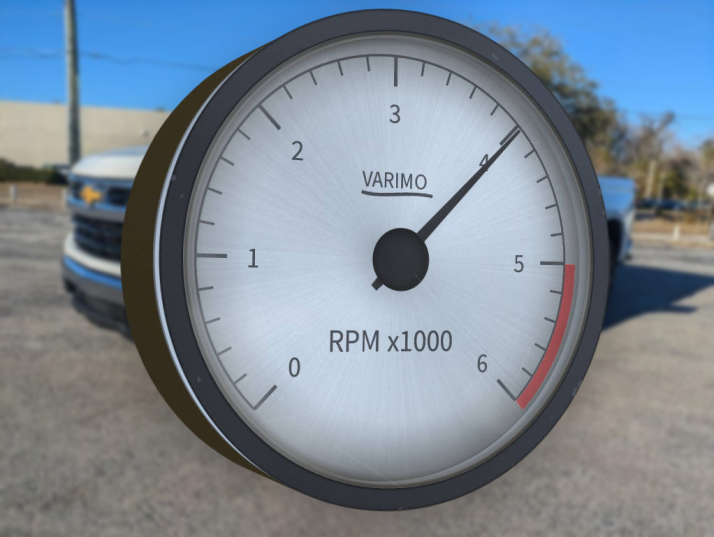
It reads 4000 rpm
